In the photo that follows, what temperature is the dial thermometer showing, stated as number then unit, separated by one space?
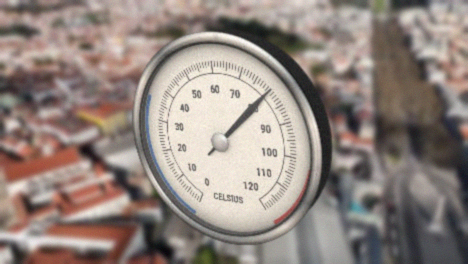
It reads 80 °C
